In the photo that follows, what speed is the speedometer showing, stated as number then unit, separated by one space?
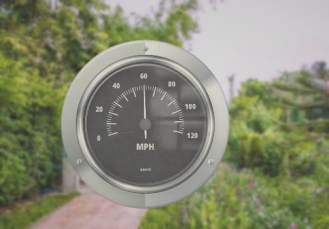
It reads 60 mph
